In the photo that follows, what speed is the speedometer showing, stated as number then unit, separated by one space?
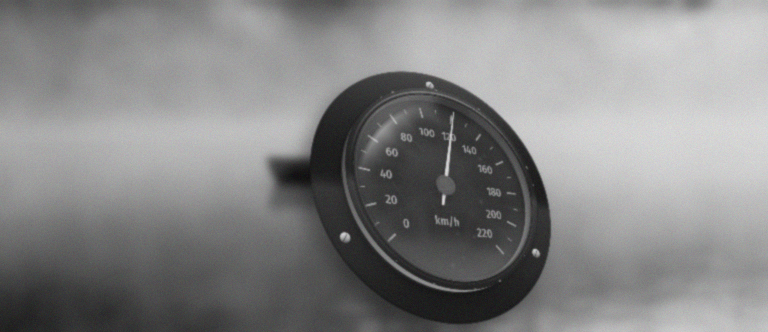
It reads 120 km/h
